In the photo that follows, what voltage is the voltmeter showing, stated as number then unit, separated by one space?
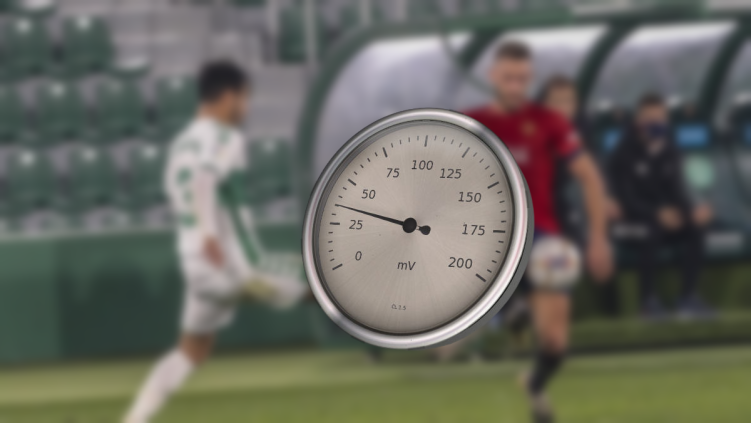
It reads 35 mV
